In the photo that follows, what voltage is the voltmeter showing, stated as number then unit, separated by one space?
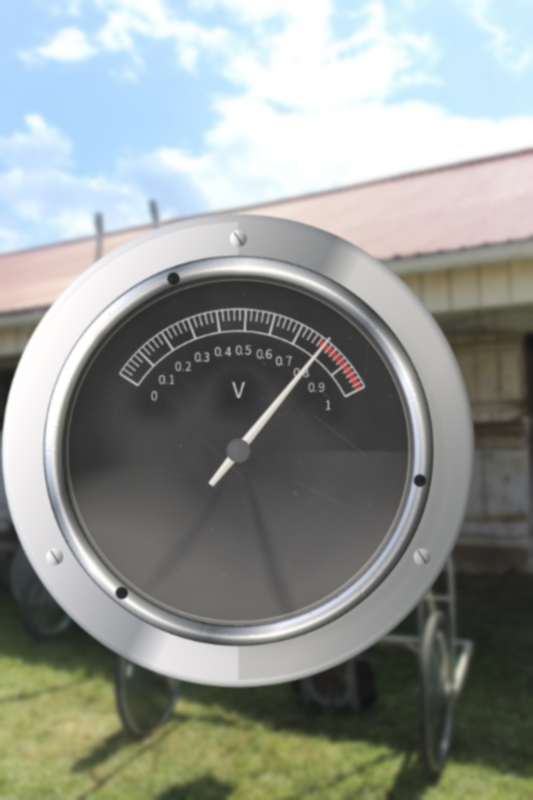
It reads 0.8 V
